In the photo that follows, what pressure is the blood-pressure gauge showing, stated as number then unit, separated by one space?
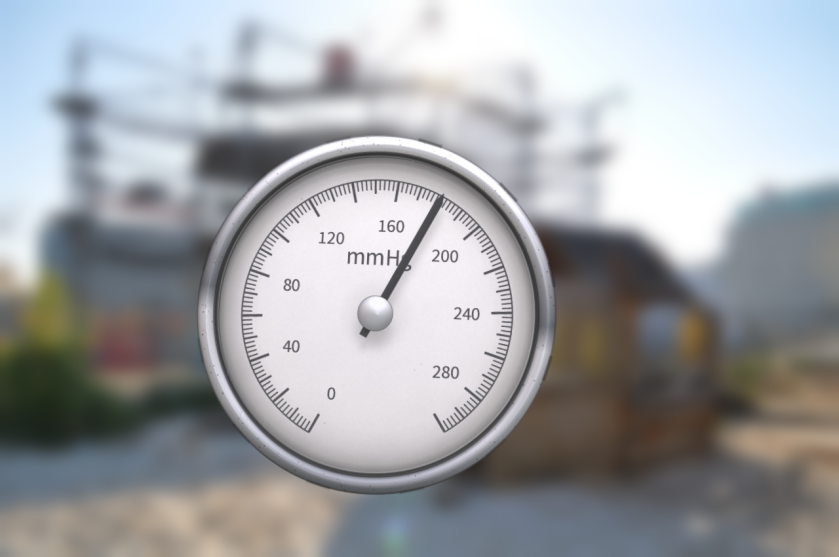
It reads 180 mmHg
